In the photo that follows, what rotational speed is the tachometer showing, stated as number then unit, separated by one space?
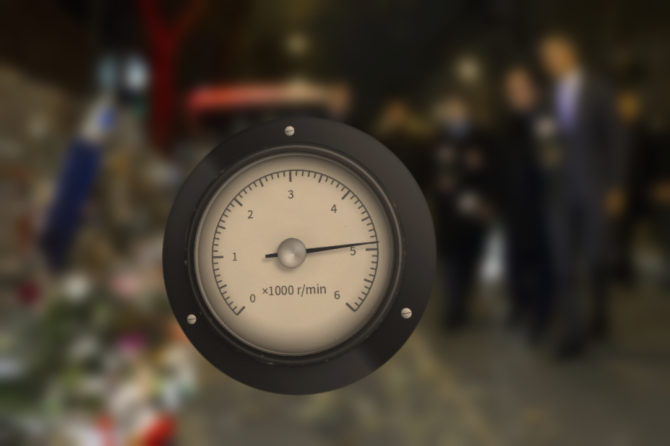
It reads 4900 rpm
